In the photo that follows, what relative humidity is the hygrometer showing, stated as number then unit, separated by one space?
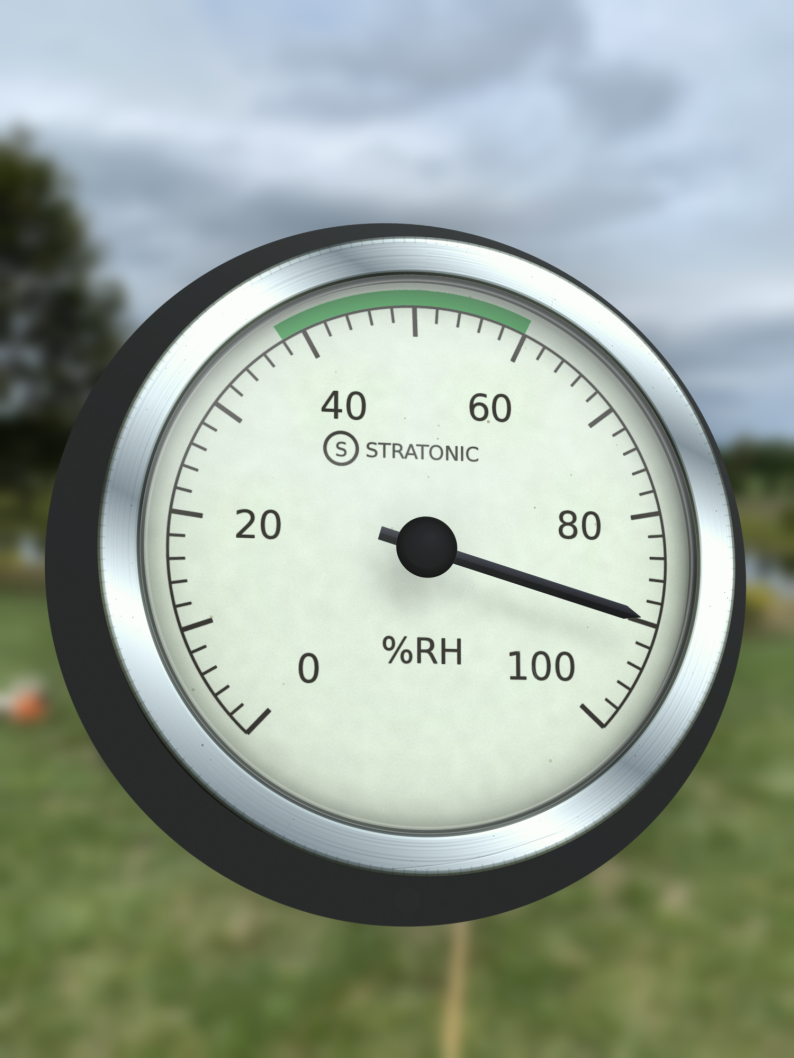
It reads 90 %
